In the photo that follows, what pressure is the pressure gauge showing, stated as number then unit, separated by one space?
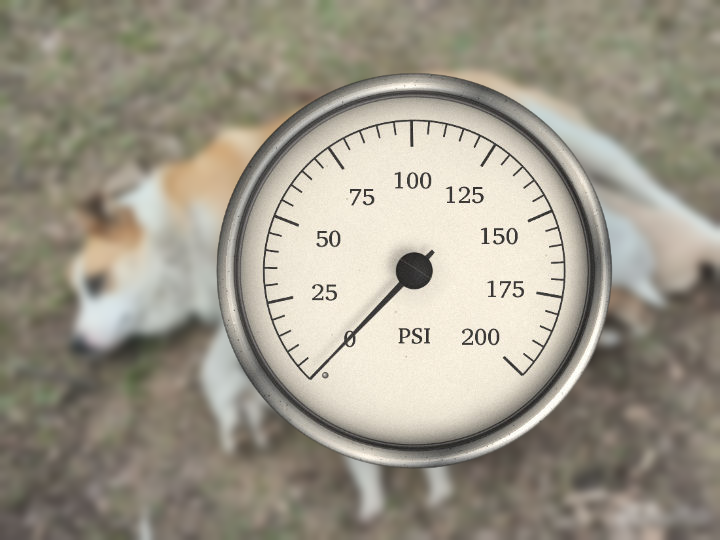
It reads 0 psi
